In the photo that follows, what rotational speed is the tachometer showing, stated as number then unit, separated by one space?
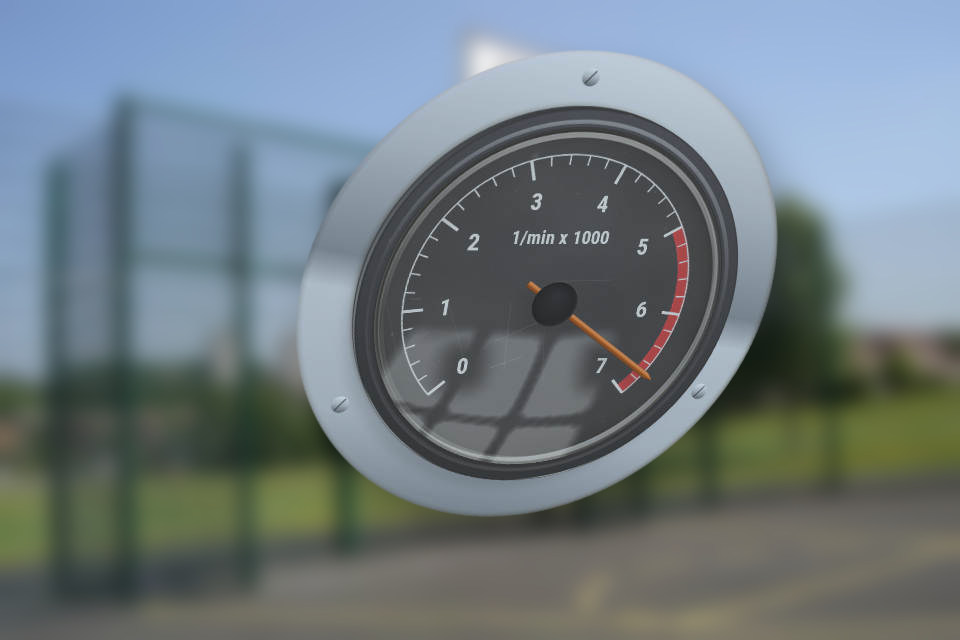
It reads 6700 rpm
